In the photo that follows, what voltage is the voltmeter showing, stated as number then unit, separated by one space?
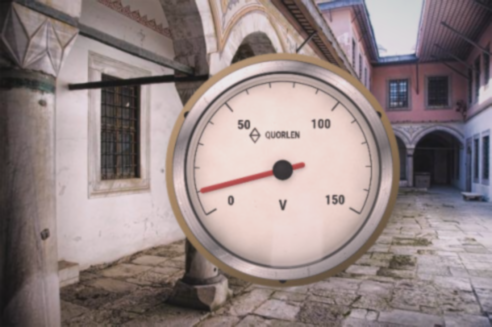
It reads 10 V
